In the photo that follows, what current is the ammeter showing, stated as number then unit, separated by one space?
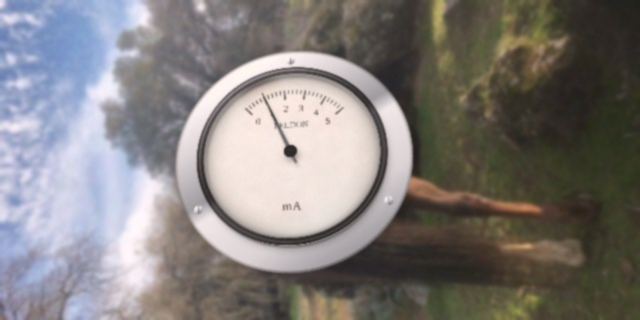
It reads 1 mA
